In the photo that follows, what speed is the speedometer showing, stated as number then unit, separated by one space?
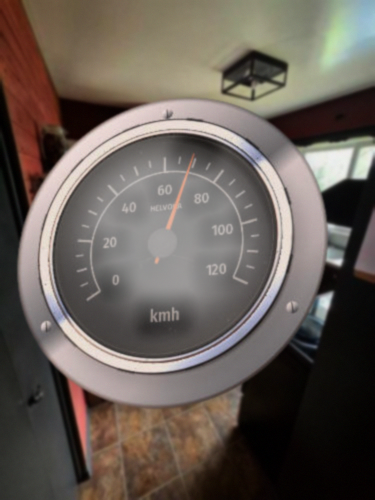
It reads 70 km/h
